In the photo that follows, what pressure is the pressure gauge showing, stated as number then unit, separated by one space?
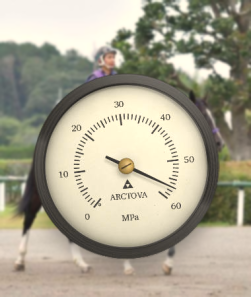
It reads 57 MPa
